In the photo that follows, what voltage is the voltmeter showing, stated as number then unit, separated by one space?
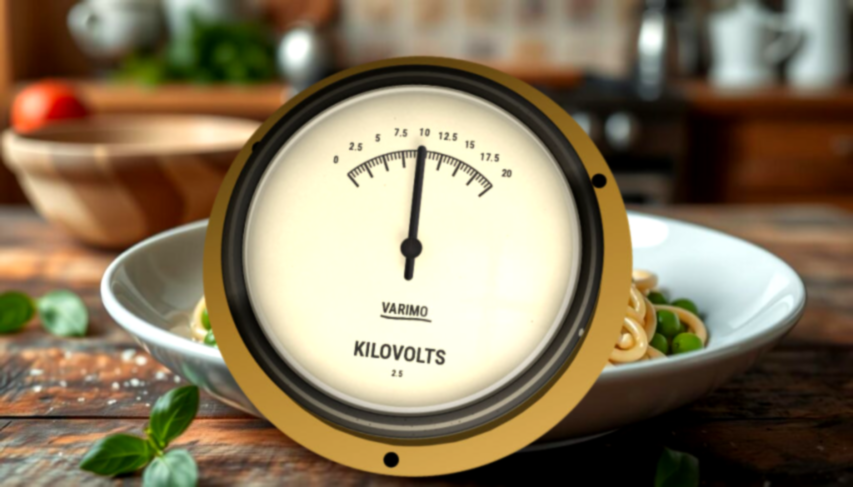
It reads 10 kV
